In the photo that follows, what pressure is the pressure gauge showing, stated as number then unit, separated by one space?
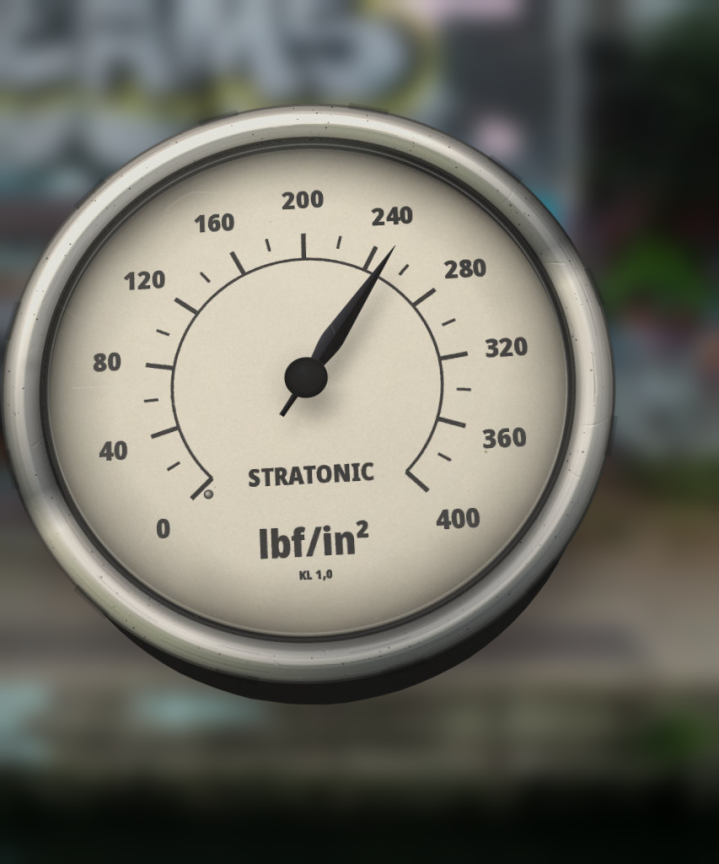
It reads 250 psi
